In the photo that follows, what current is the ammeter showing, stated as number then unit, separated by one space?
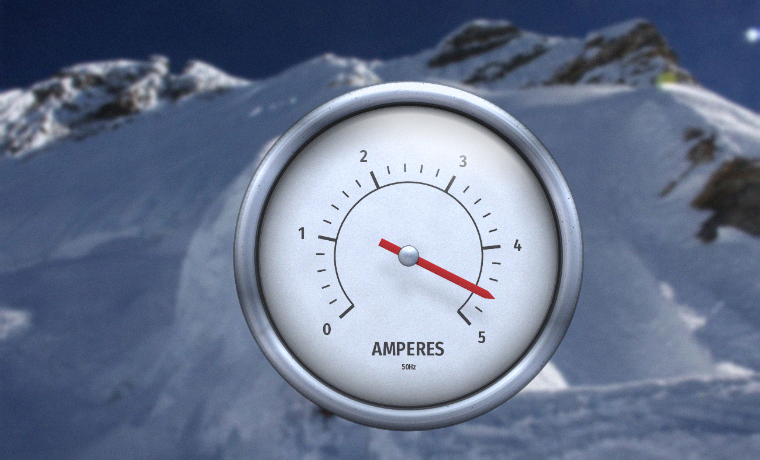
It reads 4.6 A
